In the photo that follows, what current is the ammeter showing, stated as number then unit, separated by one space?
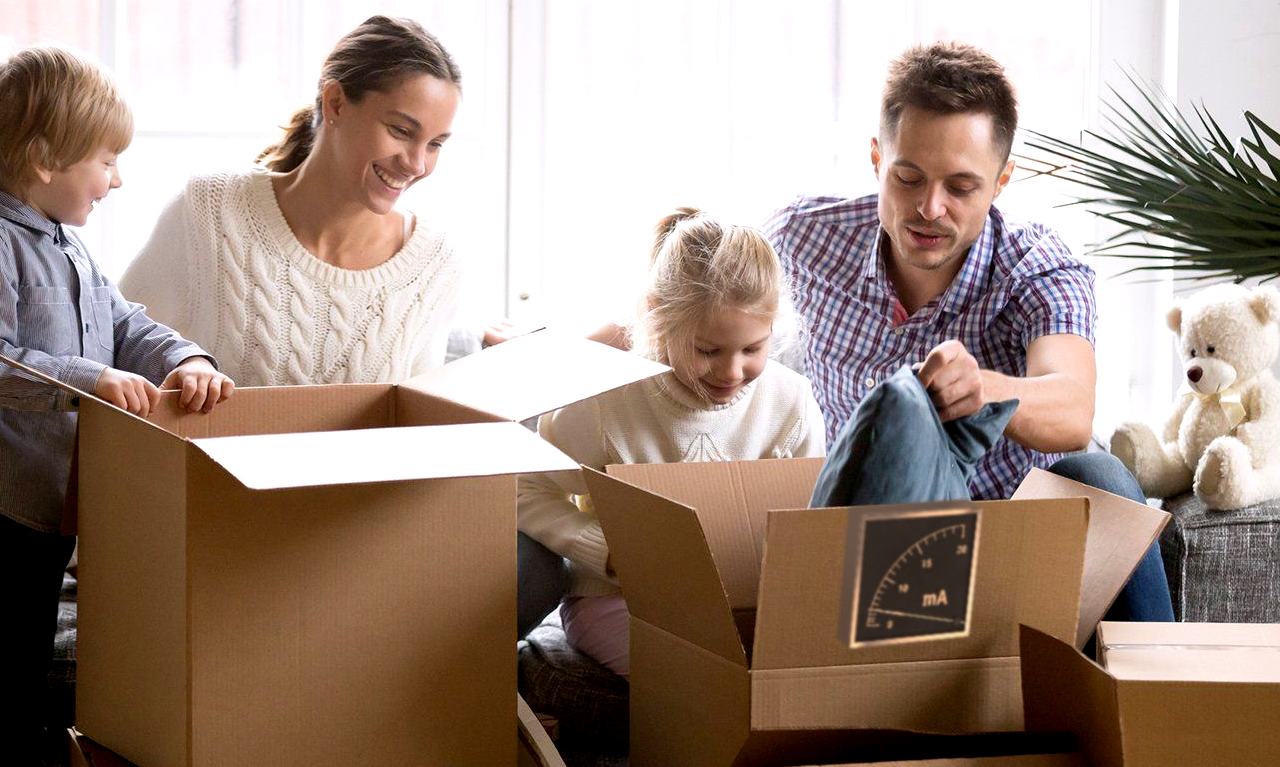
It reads 5 mA
